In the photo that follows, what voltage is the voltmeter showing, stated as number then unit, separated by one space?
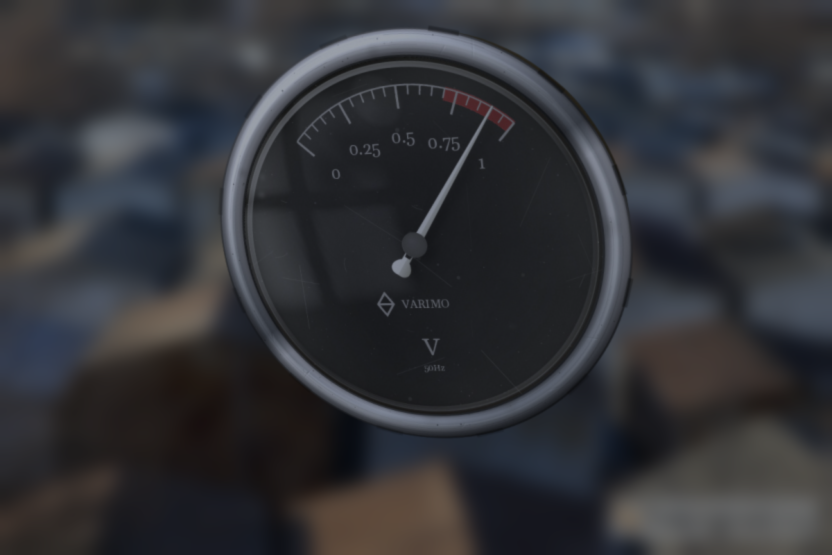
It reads 0.9 V
